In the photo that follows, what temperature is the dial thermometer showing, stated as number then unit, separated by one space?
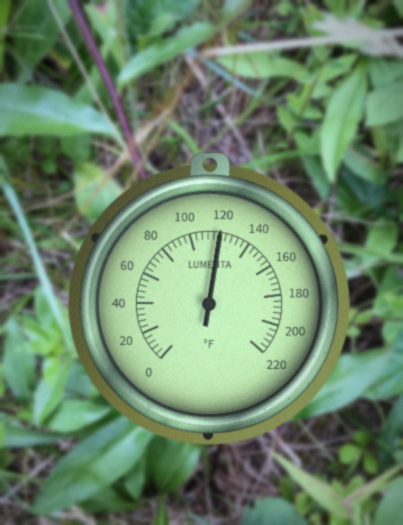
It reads 120 °F
